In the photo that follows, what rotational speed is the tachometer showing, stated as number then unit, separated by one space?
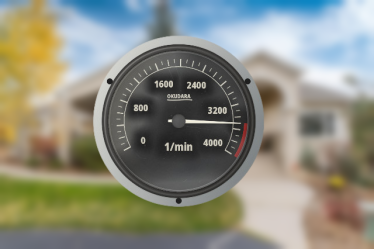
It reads 3500 rpm
